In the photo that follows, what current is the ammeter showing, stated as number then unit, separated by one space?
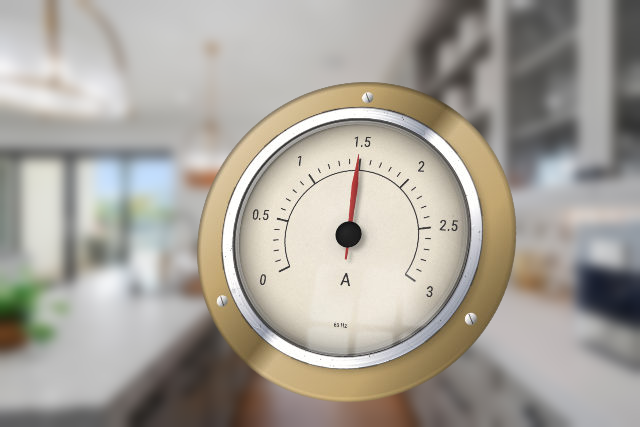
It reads 1.5 A
